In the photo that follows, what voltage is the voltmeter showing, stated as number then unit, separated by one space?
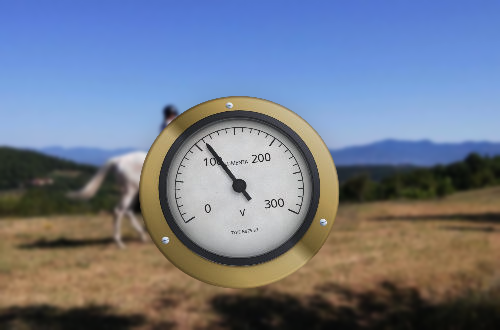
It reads 110 V
